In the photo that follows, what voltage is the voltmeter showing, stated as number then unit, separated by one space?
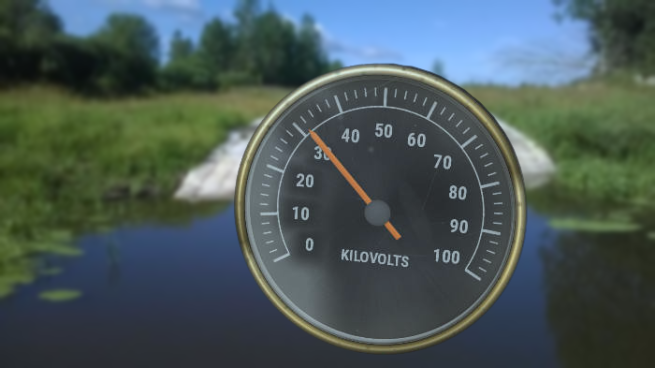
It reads 32 kV
